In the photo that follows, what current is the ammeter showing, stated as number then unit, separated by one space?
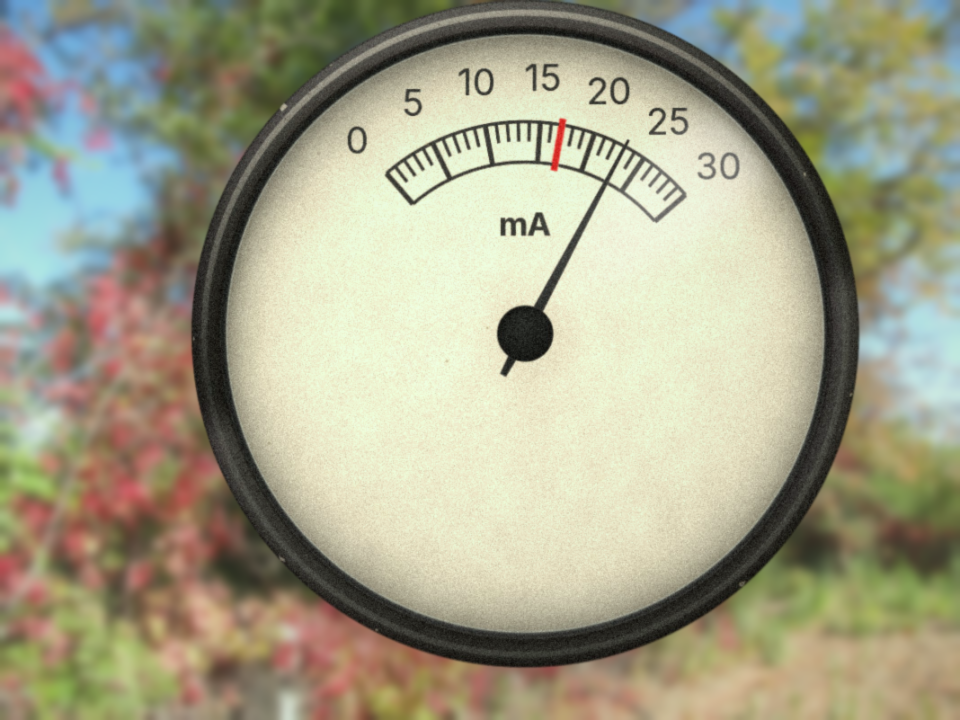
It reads 23 mA
